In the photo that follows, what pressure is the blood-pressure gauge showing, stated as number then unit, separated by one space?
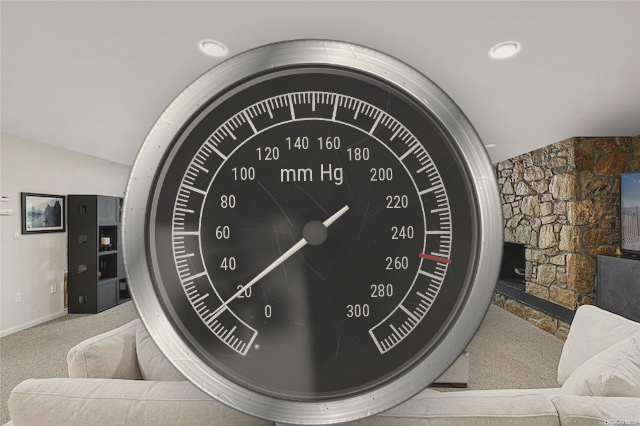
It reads 22 mmHg
